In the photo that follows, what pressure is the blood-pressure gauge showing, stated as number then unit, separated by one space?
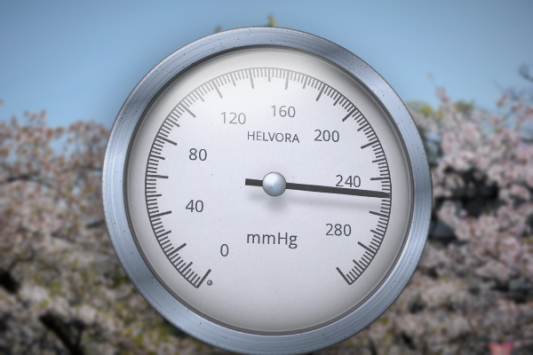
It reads 250 mmHg
